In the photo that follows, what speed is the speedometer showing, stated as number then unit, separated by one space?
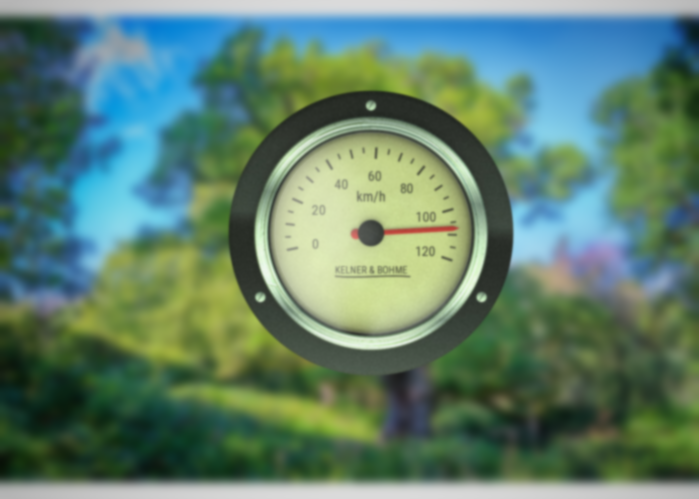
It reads 107.5 km/h
